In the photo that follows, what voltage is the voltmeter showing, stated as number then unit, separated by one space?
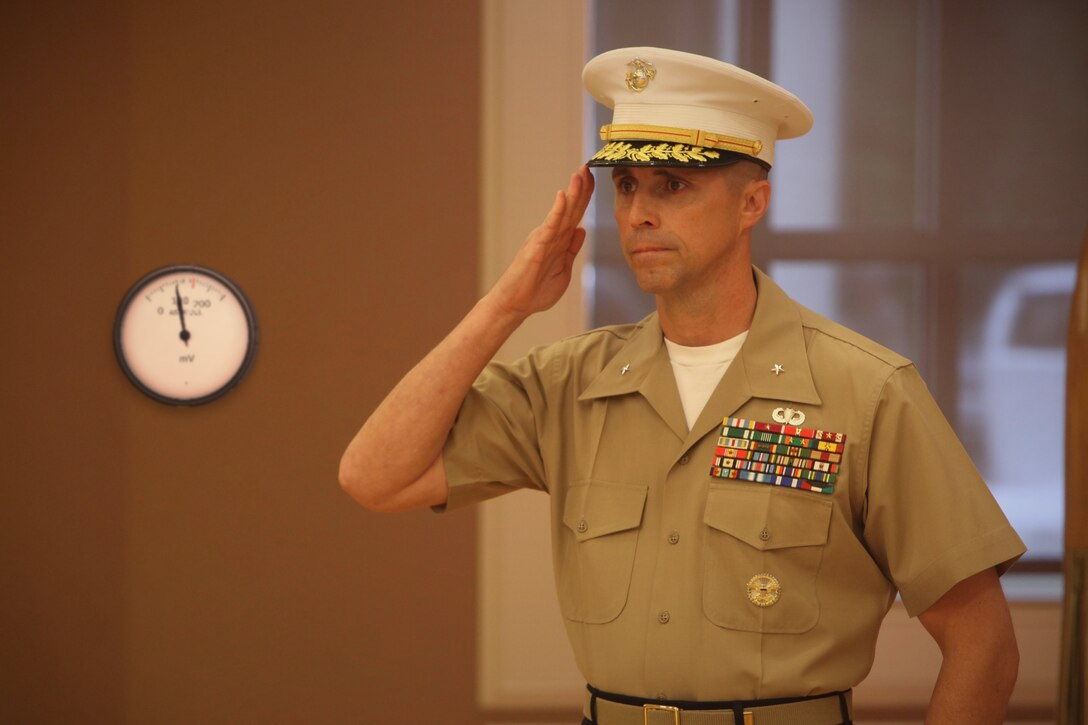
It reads 100 mV
